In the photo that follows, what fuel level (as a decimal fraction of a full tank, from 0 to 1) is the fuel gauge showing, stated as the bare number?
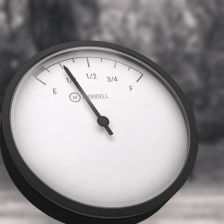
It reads 0.25
